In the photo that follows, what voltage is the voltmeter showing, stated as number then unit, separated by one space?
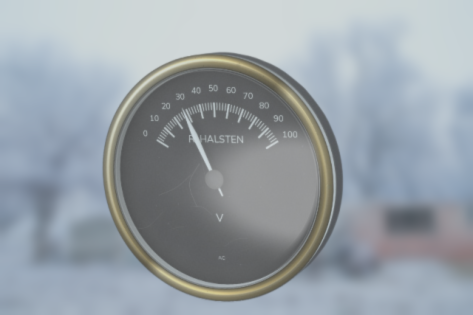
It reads 30 V
